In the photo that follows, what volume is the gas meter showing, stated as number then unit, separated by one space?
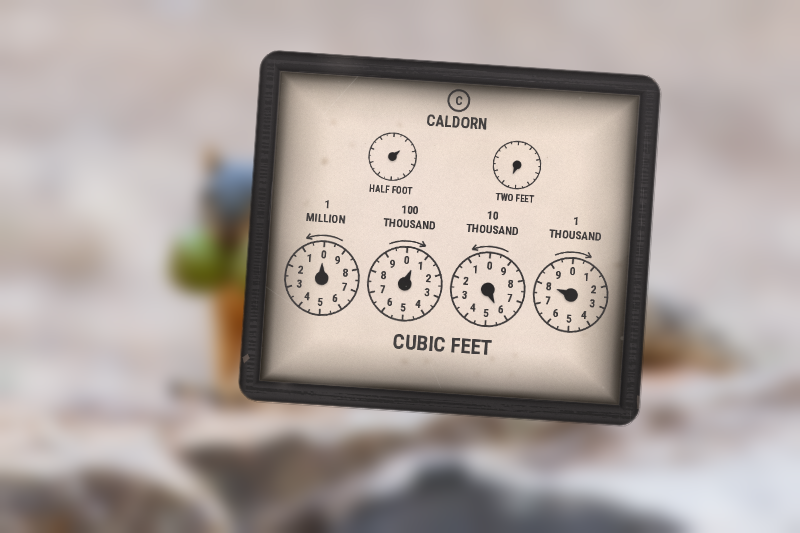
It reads 5800 ft³
